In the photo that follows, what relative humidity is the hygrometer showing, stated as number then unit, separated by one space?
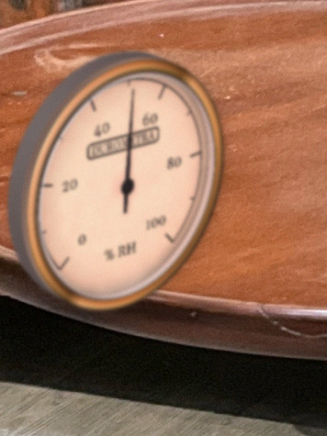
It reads 50 %
